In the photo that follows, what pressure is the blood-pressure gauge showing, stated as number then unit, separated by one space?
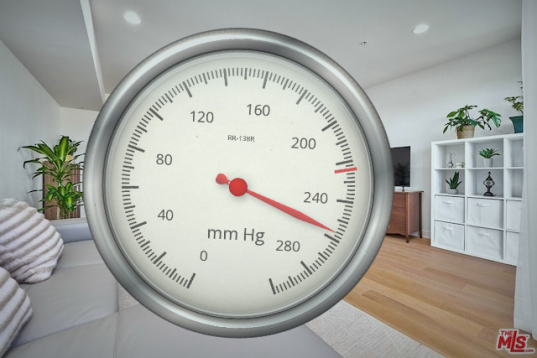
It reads 256 mmHg
